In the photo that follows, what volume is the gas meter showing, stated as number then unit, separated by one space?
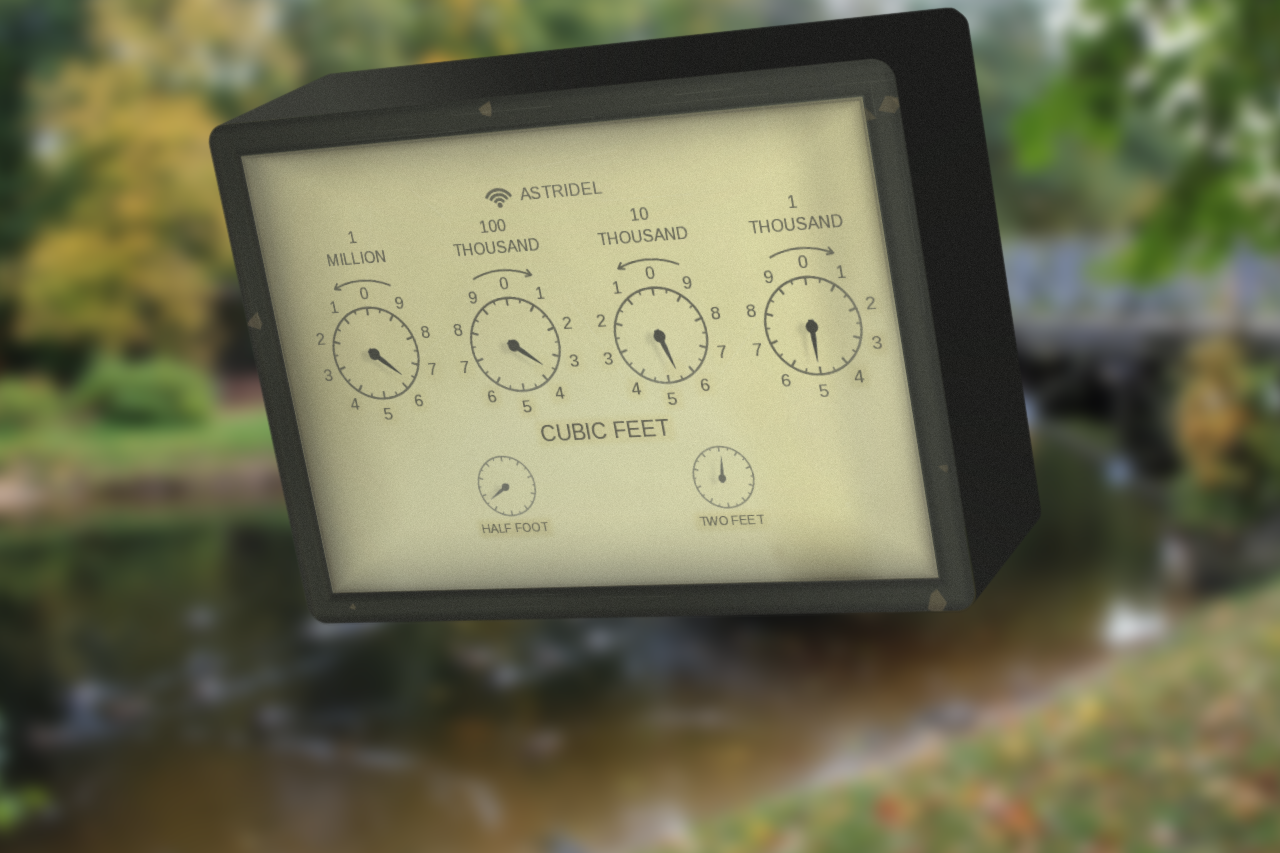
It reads 635500 ft³
